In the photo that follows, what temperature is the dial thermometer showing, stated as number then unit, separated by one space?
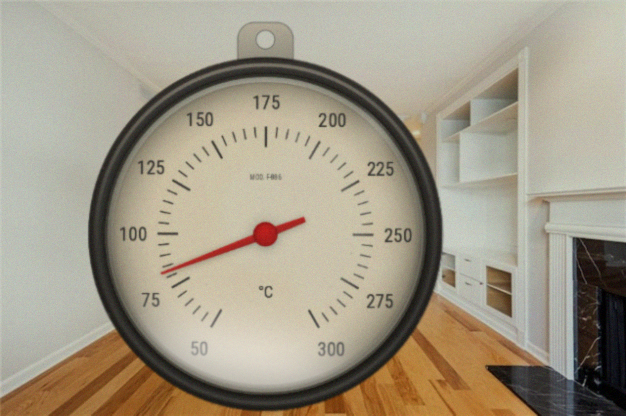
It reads 82.5 °C
